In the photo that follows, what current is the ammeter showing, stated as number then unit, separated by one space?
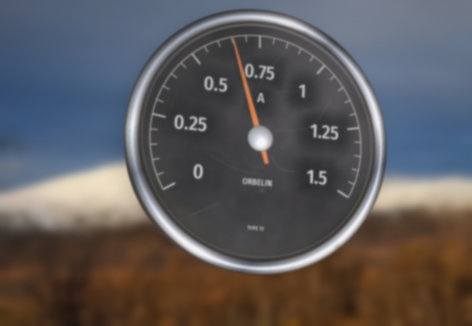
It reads 0.65 A
